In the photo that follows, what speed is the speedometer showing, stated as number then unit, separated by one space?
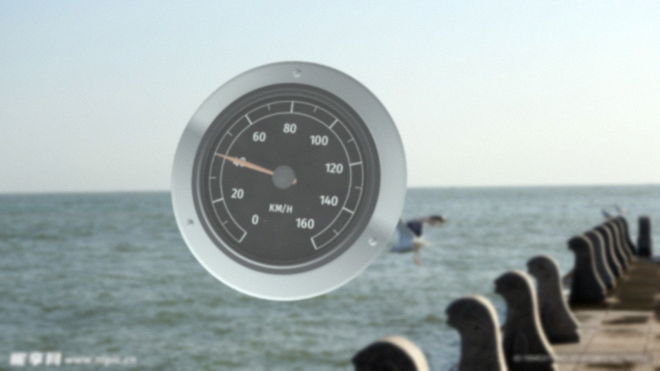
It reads 40 km/h
